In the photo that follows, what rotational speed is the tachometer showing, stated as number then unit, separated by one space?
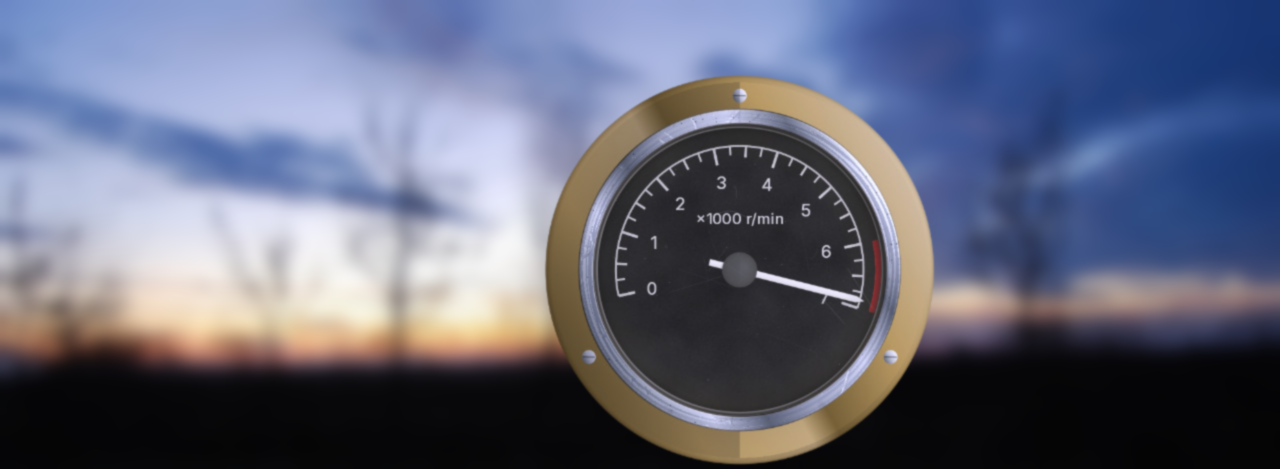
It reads 6875 rpm
